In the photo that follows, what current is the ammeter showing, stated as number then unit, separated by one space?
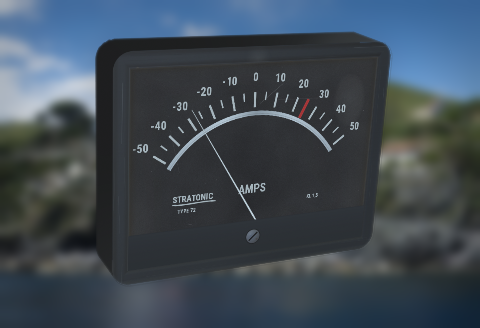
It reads -27.5 A
